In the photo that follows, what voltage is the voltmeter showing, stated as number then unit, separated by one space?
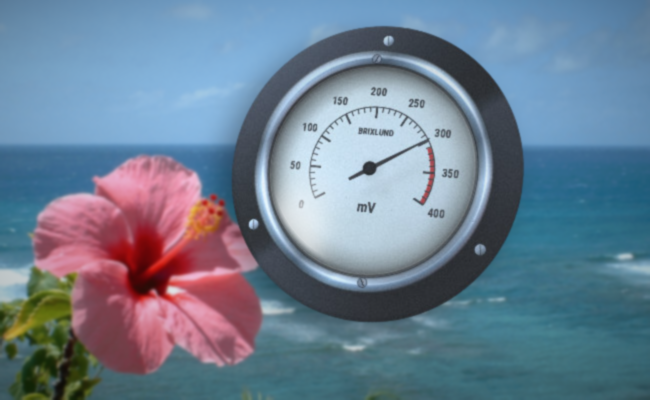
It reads 300 mV
